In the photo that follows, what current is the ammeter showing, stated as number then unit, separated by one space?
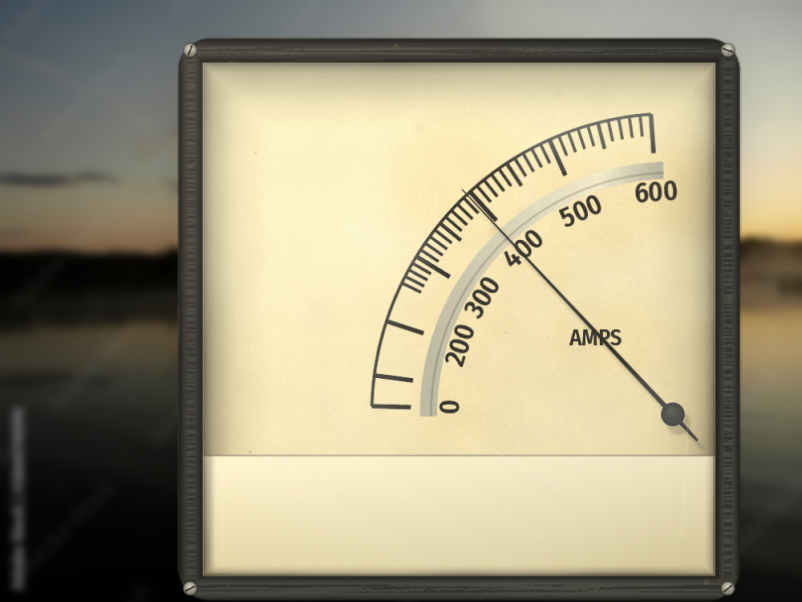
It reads 395 A
